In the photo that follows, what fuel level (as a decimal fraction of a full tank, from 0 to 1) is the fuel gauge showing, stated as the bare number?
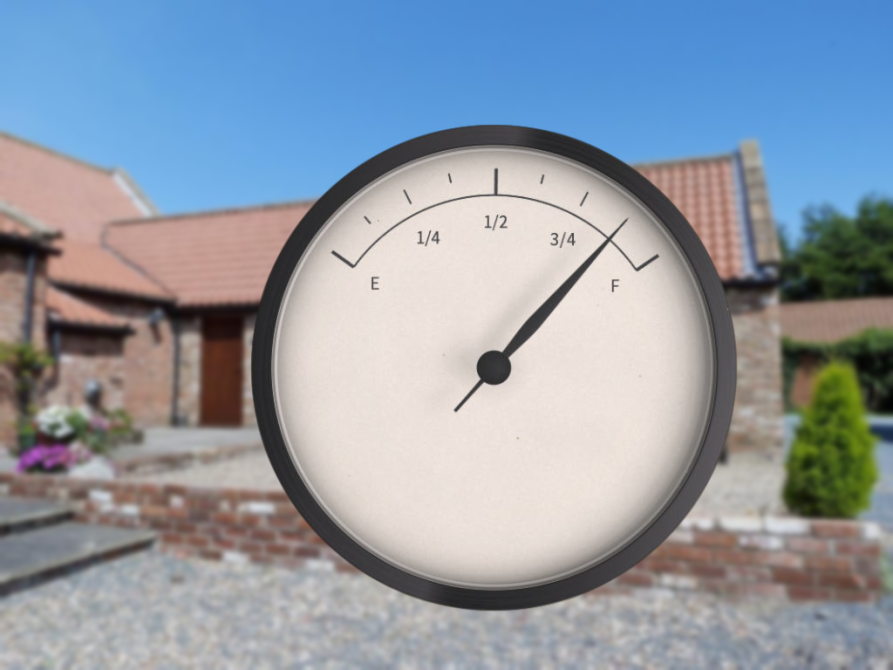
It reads 0.875
